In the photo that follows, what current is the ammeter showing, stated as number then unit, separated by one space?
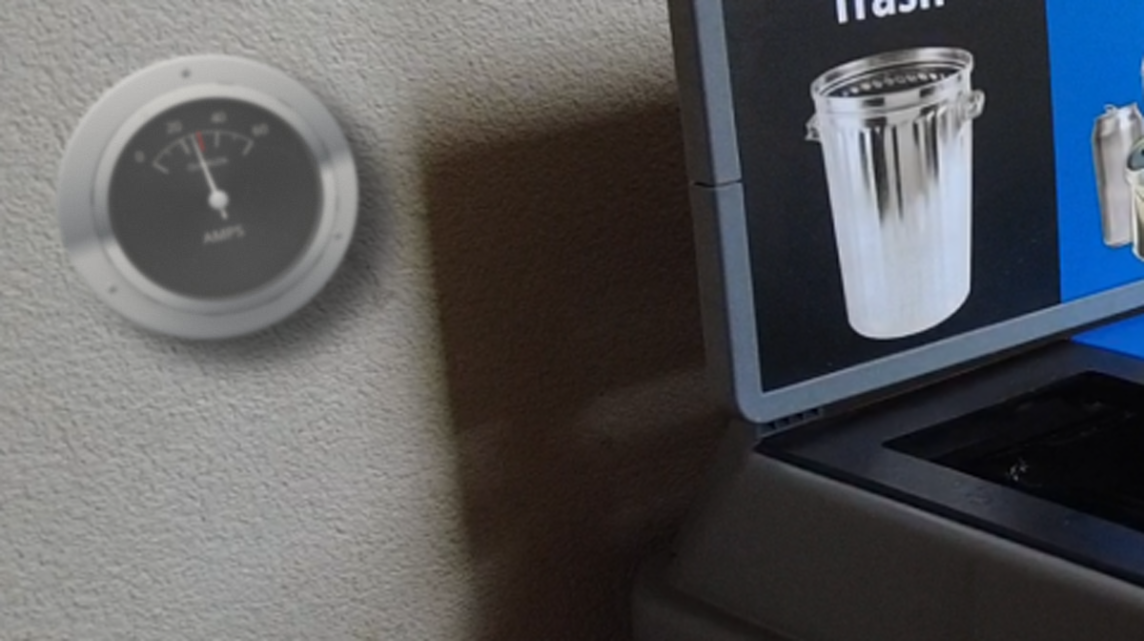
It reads 25 A
